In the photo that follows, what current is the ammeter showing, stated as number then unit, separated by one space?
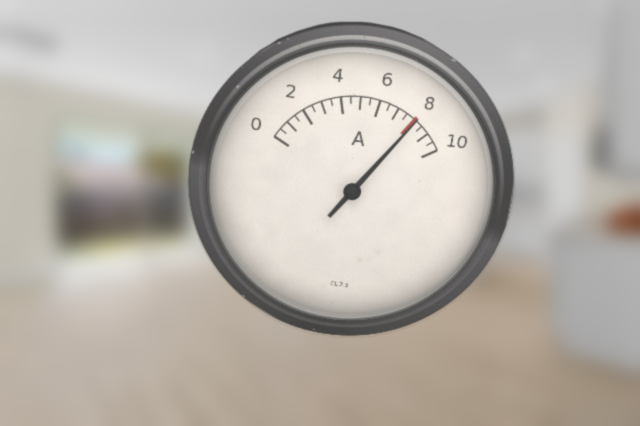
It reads 8 A
